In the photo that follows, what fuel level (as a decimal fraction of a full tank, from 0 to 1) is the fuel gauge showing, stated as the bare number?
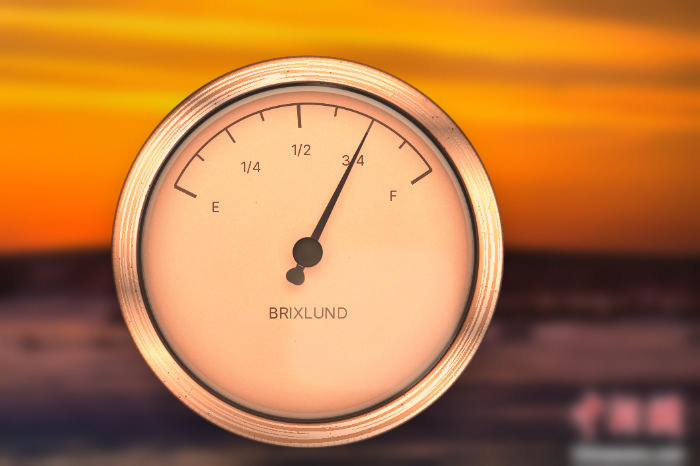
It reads 0.75
